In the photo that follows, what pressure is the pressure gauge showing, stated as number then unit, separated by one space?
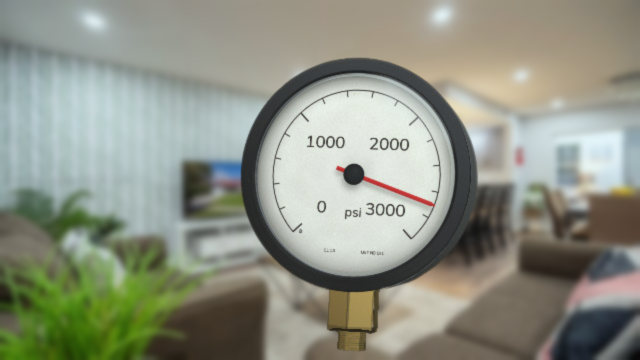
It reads 2700 psi
